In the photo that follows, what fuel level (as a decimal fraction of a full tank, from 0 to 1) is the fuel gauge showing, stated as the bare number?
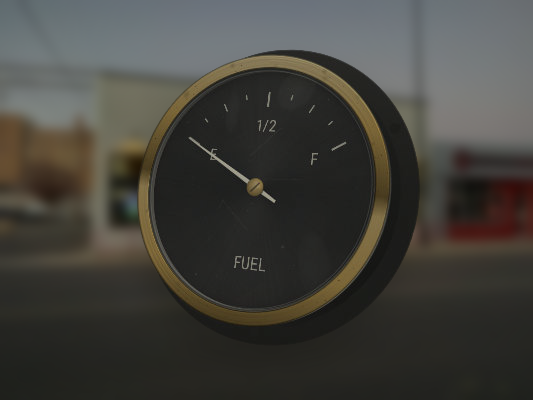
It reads 0
